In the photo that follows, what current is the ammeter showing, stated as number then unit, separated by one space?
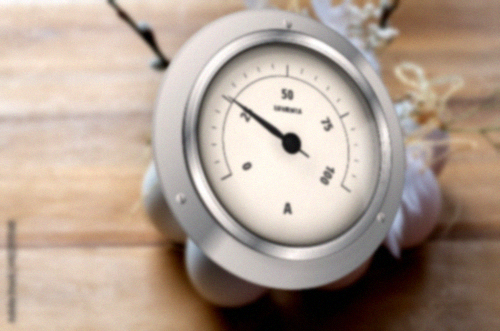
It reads 25 A
